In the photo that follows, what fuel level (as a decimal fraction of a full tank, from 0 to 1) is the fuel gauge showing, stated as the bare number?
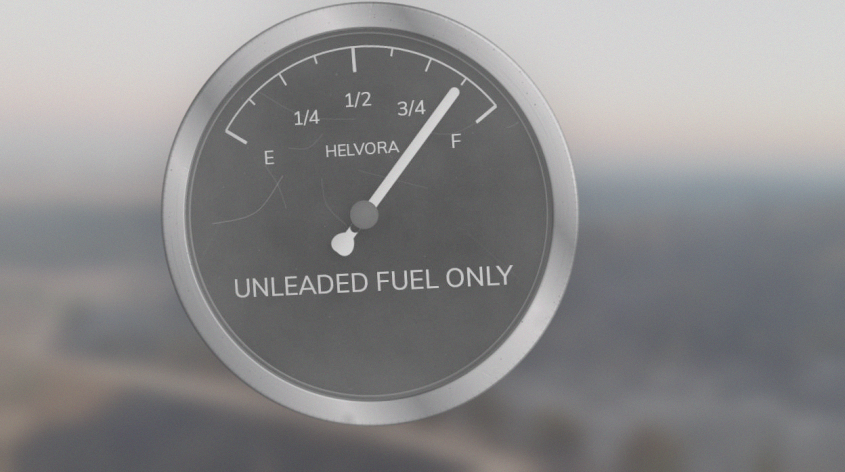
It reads 0.875
